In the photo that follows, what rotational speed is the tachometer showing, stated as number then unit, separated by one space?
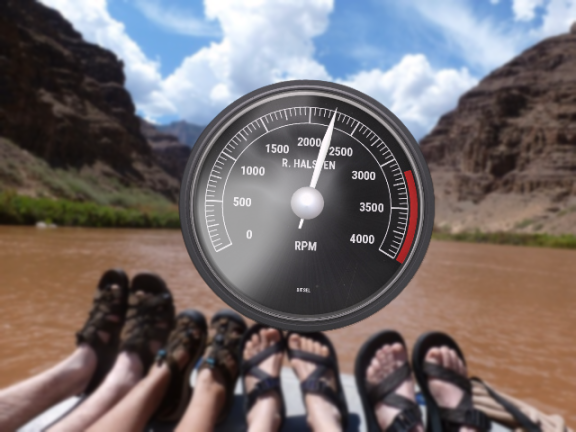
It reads 2250 rpm
